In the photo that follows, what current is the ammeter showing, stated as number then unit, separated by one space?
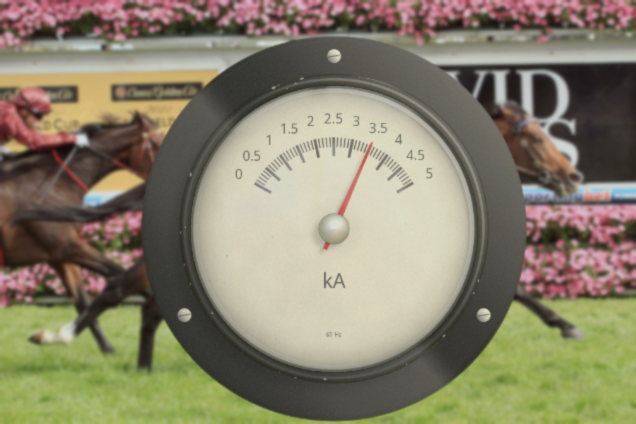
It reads 3.5 kA
